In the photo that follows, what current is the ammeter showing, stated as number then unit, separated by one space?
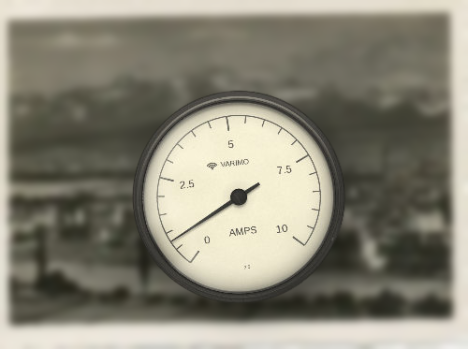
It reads 0.75 A
